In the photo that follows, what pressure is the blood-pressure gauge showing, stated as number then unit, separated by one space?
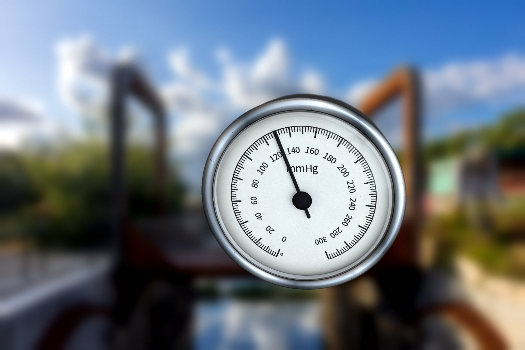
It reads 130 mmHg
